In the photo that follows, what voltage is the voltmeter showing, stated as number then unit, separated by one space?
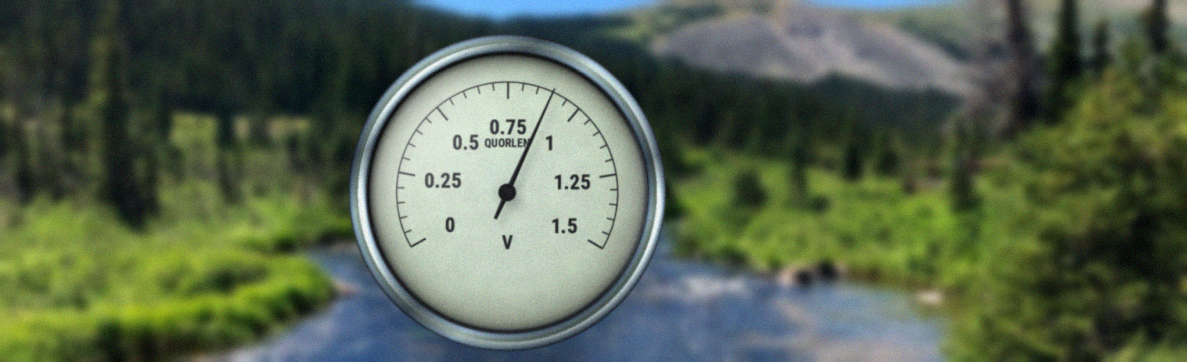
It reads 0.9 V
